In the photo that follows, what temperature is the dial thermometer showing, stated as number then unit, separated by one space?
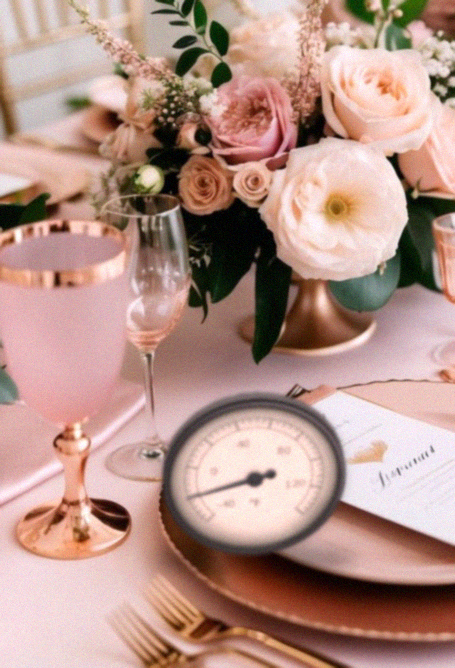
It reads -20 °F
